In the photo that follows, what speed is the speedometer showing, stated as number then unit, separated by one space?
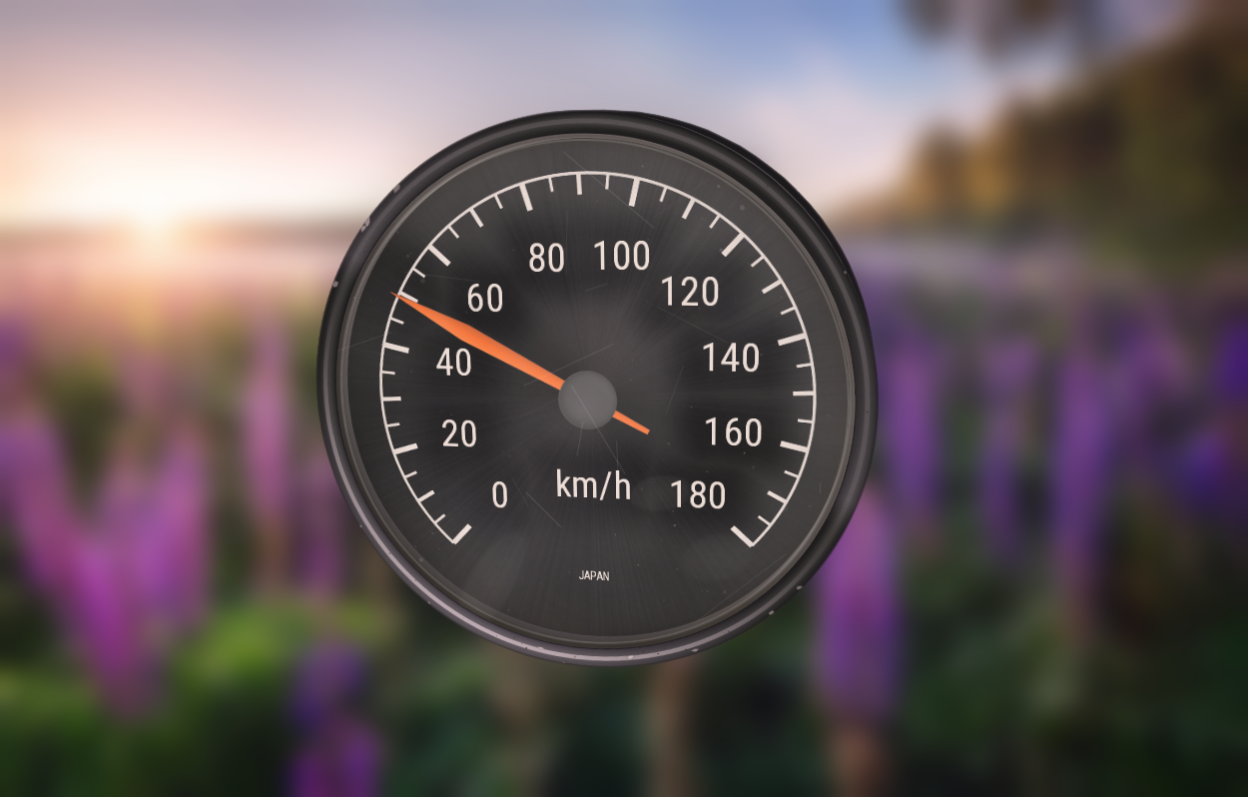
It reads 50 km/h
